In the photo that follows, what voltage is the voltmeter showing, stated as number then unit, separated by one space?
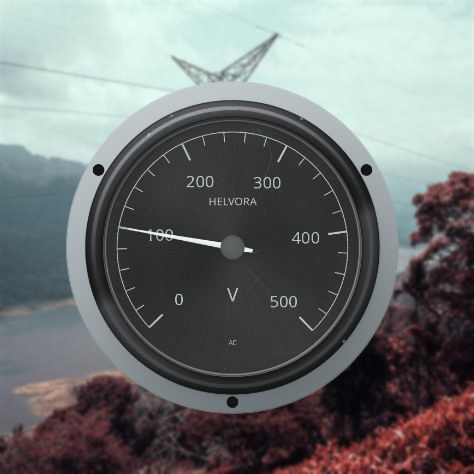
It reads 100 V
